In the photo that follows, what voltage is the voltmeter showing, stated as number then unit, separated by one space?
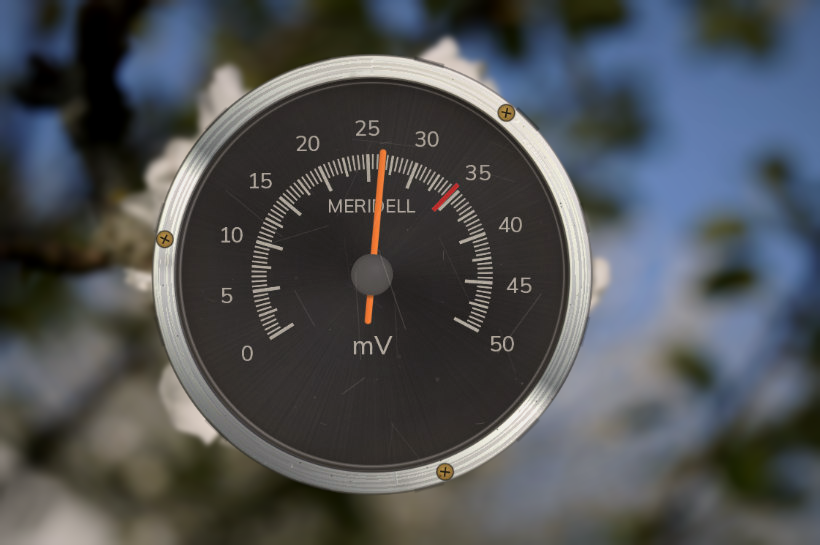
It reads 26.5 mV
